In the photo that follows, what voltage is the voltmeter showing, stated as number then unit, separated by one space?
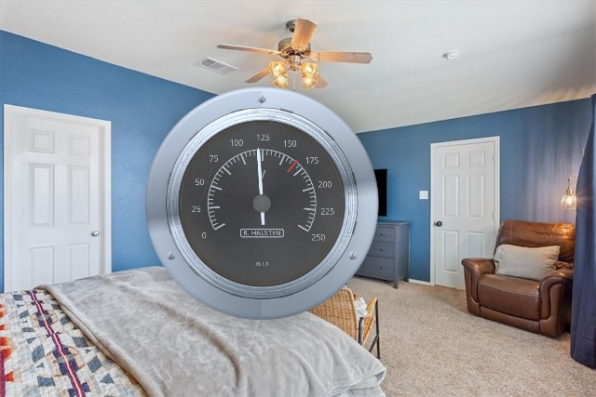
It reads 120 V
